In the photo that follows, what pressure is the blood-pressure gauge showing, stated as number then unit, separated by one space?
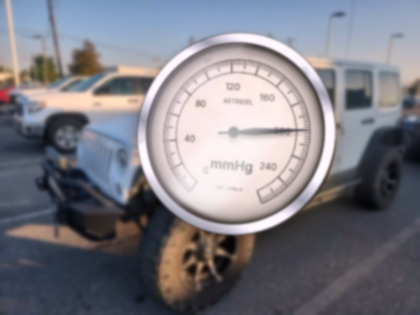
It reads 200 mmHg
